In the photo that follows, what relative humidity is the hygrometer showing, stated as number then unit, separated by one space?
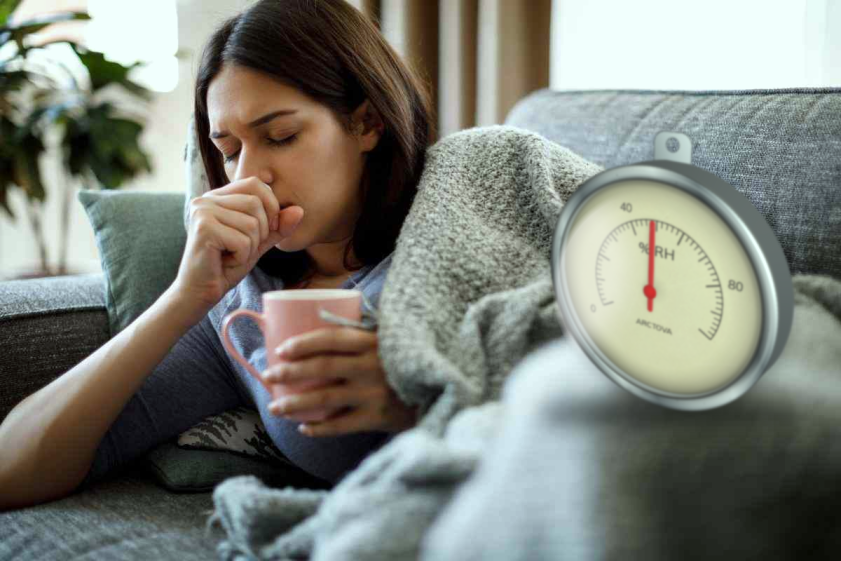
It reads 50 %
